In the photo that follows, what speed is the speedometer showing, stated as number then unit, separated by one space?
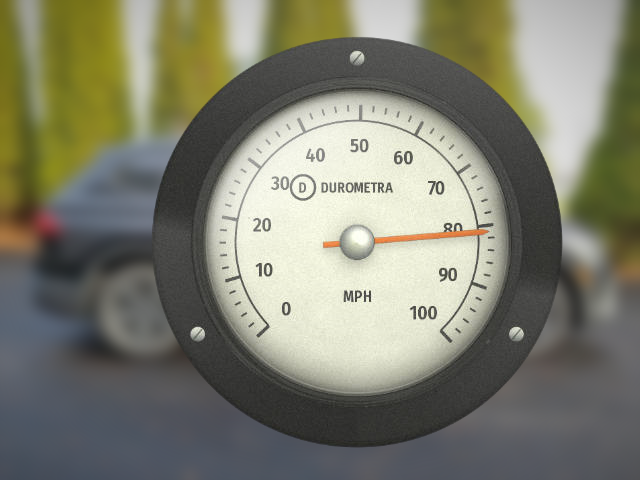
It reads 81 mph
